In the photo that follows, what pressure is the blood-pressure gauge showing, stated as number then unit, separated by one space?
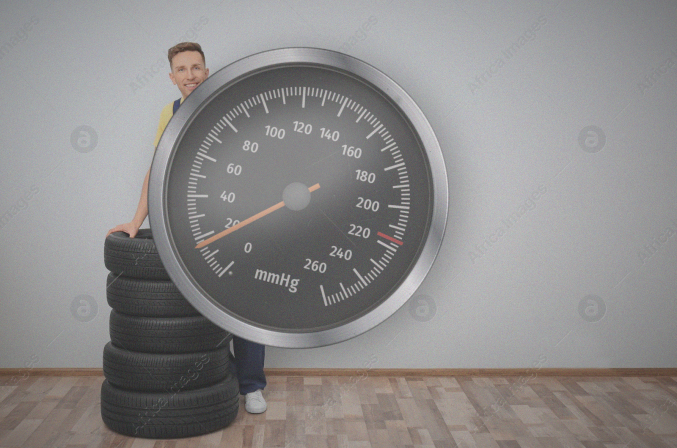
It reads 16 mmHg
